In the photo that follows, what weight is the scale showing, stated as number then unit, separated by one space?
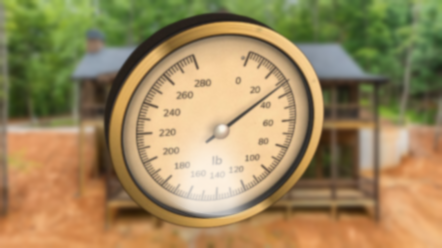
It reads 30 lb
